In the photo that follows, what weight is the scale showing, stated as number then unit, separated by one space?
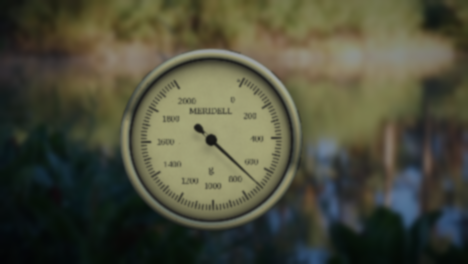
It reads 700 g
